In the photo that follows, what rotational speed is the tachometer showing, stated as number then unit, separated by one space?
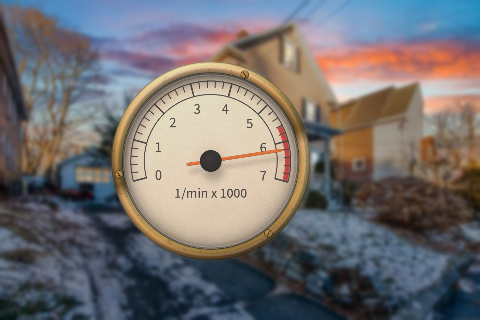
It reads 6200 rpm
